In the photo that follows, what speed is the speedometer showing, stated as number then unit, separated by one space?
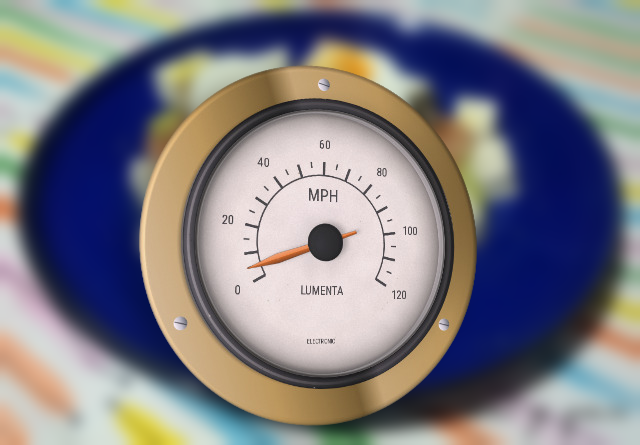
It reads 5 mph
